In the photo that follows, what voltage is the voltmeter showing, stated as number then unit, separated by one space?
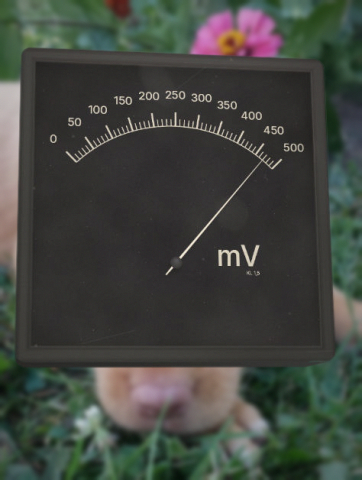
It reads 470 mV
